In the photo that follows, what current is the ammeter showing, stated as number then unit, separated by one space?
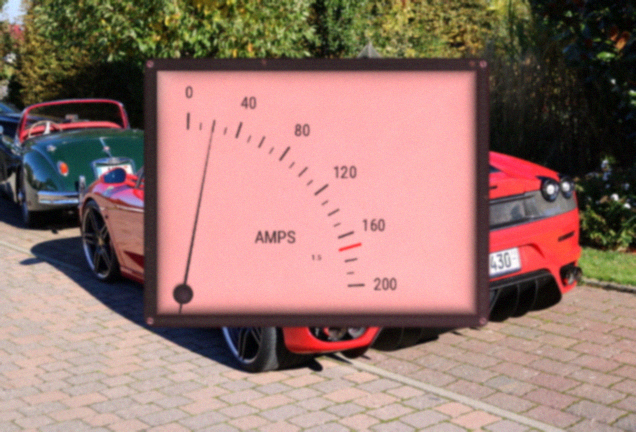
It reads 20 A
